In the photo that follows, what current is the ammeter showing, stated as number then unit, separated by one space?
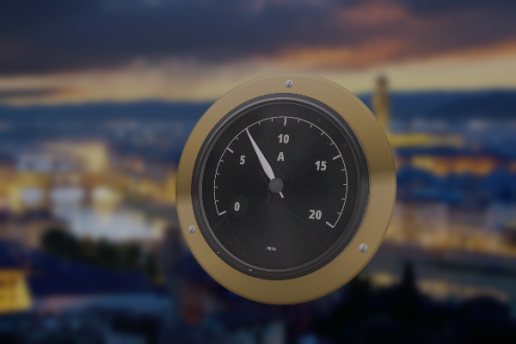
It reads 7 A
